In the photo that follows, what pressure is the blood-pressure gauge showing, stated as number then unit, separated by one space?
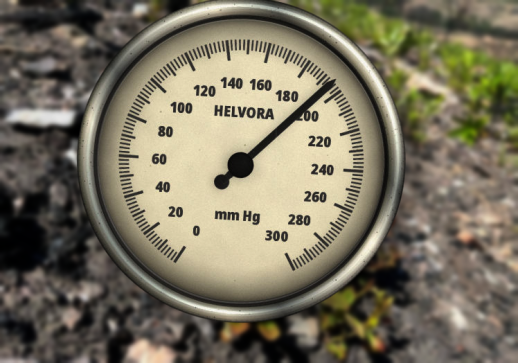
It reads 194 mmHg
